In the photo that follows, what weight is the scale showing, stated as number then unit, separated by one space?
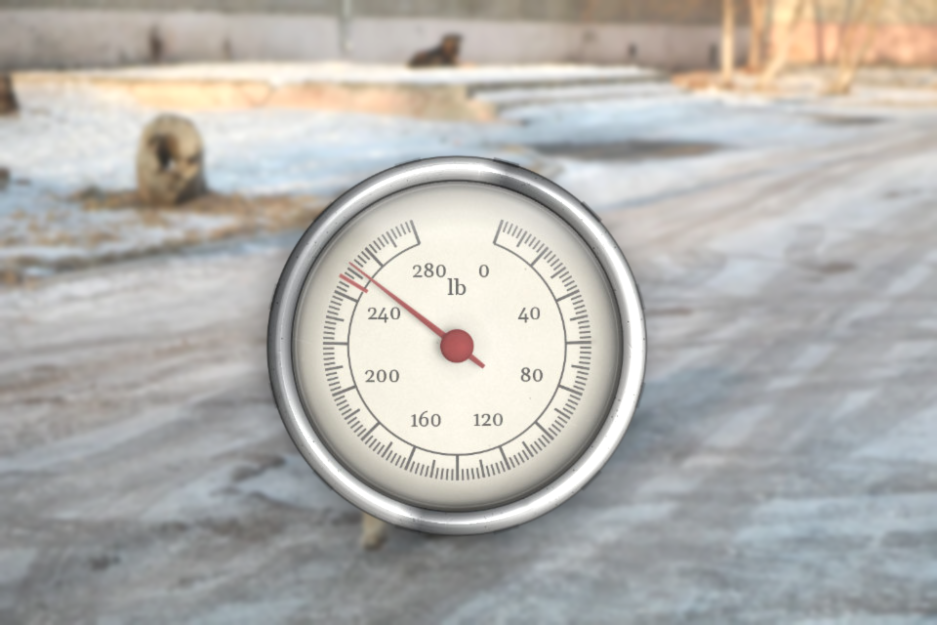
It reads 252 lb
